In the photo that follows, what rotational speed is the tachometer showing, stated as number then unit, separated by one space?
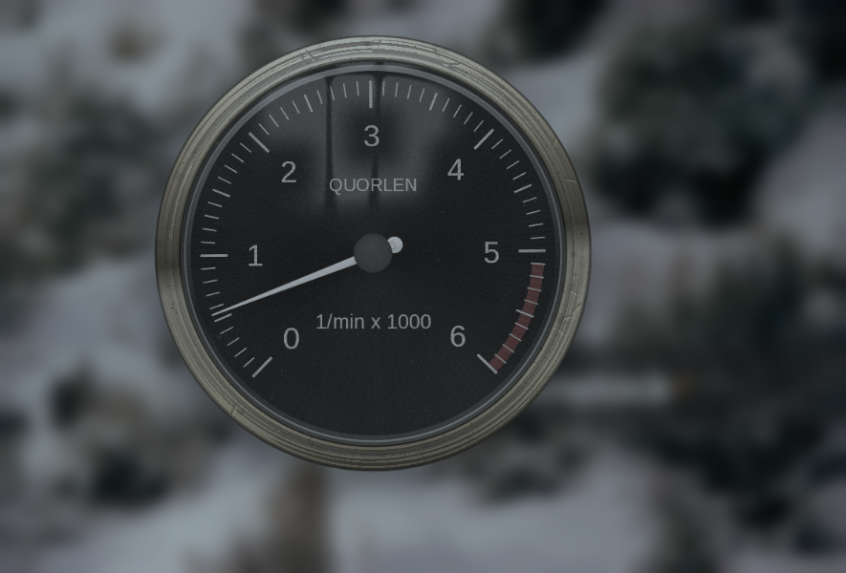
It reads 550 rpm
